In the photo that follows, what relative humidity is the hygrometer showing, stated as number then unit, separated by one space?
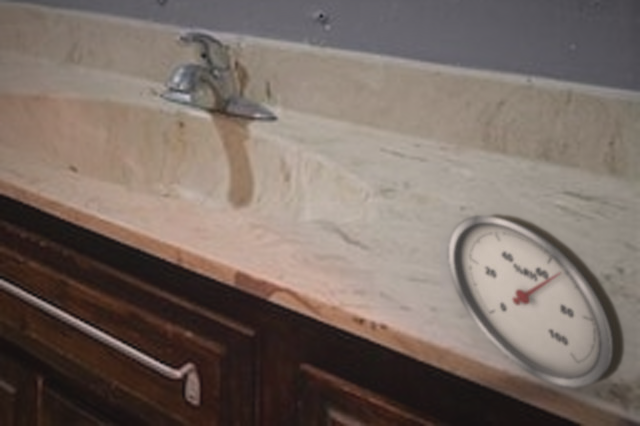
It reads 65 %
